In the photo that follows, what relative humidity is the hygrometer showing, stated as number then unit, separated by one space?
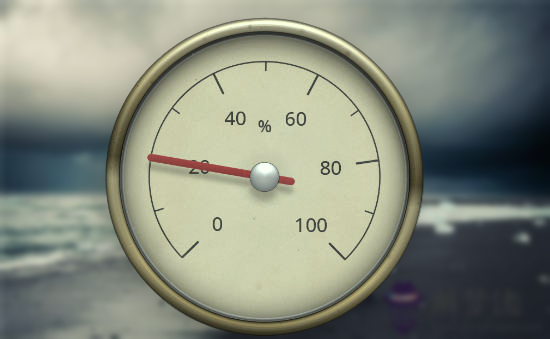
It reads 20 %
